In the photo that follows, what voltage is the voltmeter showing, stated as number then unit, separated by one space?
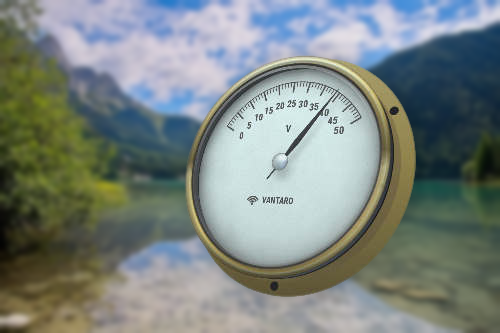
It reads 40 V
